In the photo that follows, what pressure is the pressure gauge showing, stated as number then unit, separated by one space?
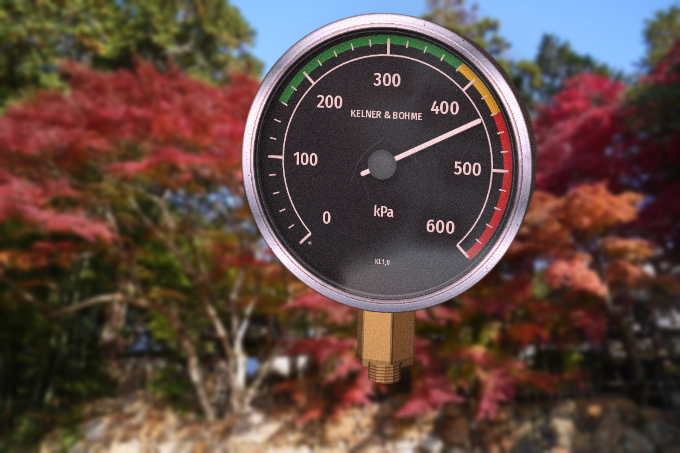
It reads 440 kPa
